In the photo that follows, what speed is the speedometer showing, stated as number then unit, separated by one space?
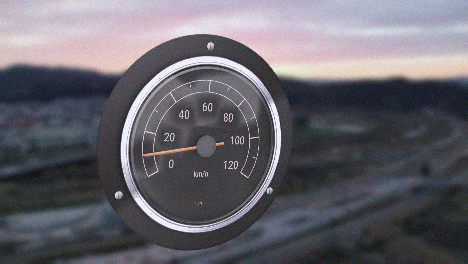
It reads 10 km/h
